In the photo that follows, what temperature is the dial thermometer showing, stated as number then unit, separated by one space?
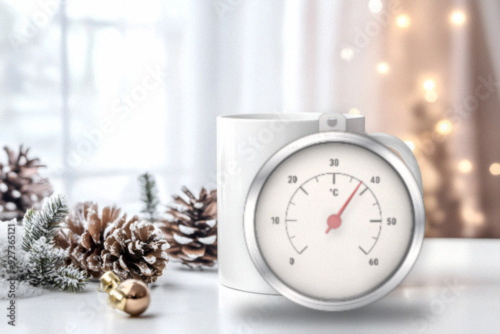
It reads 37.5 °C
